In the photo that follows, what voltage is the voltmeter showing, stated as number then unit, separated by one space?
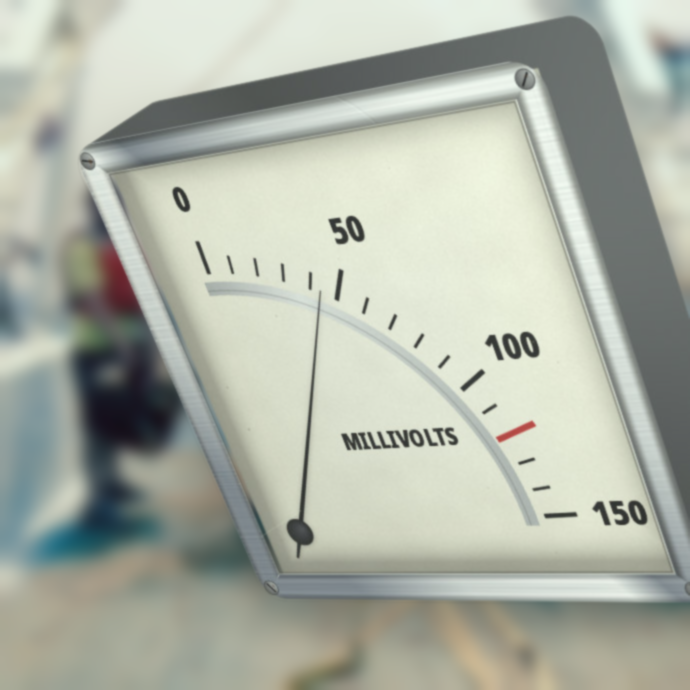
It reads 45 mV
